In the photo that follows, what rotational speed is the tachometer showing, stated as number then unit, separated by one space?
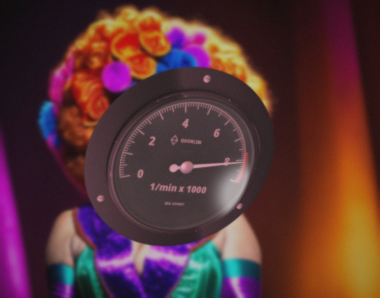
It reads 8000 rpm
